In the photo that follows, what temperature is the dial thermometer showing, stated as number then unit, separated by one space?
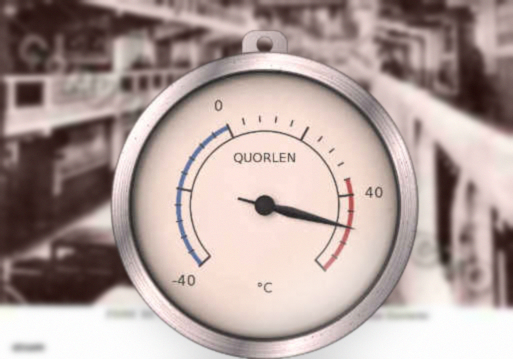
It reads 48 °C
